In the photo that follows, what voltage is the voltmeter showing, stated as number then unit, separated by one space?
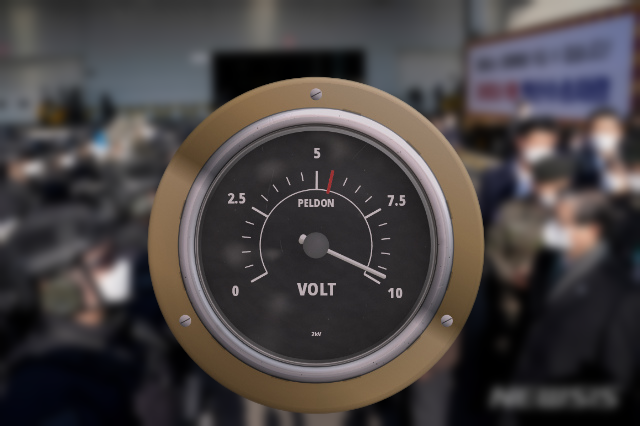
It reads 9.75 V
